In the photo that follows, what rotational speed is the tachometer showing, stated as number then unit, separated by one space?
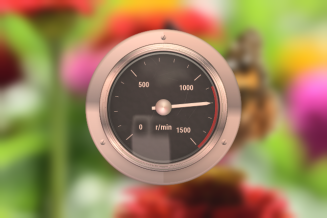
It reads 1200 rpm
